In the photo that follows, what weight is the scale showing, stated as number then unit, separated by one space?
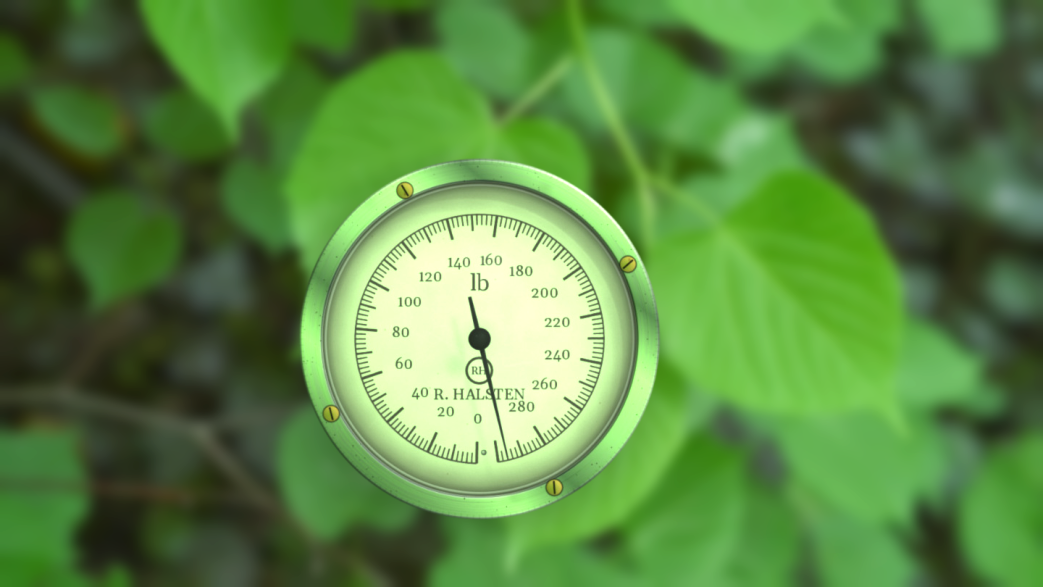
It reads 296 lb
